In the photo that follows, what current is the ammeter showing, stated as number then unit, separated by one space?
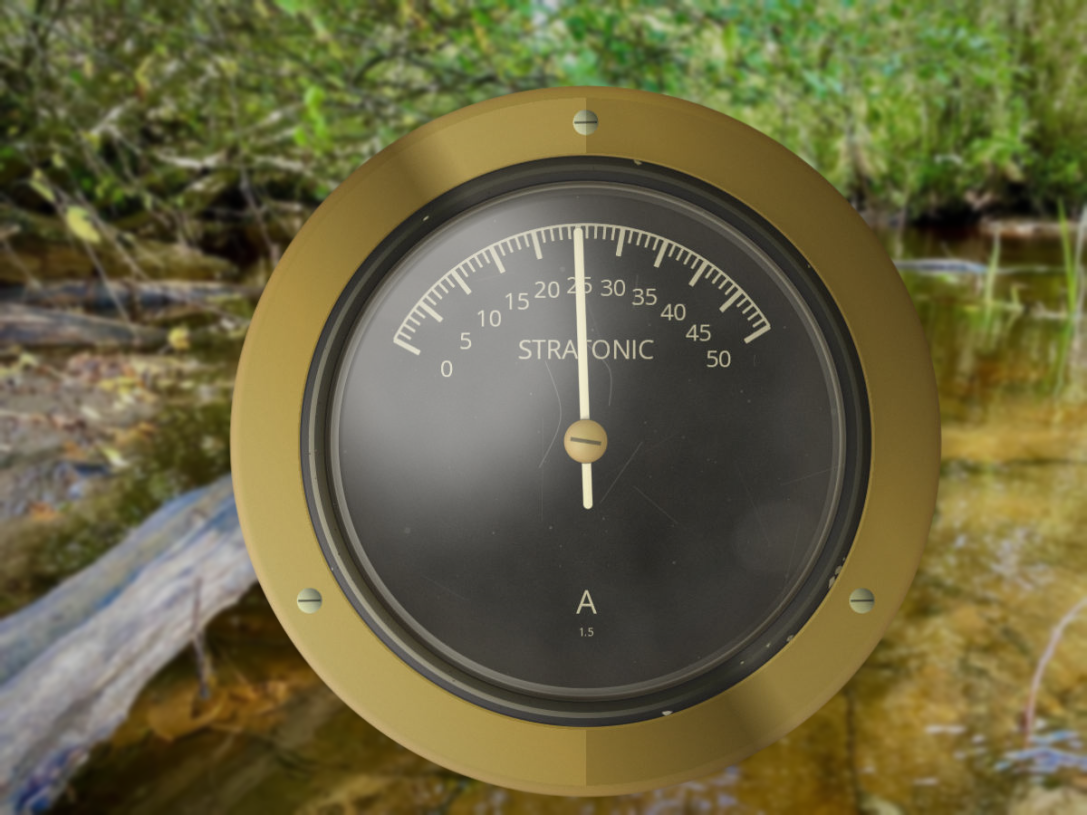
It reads 25 A
